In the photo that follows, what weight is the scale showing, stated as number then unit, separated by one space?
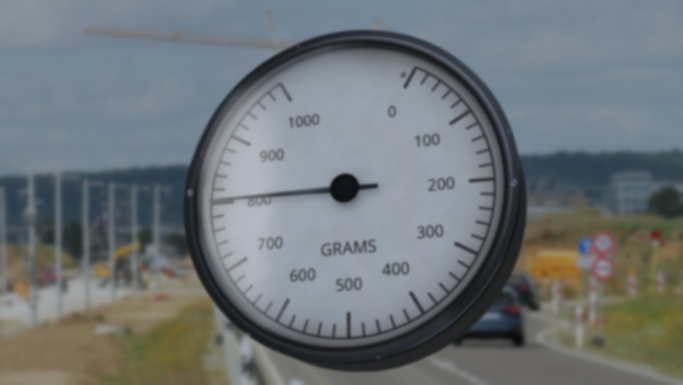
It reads 800 g
